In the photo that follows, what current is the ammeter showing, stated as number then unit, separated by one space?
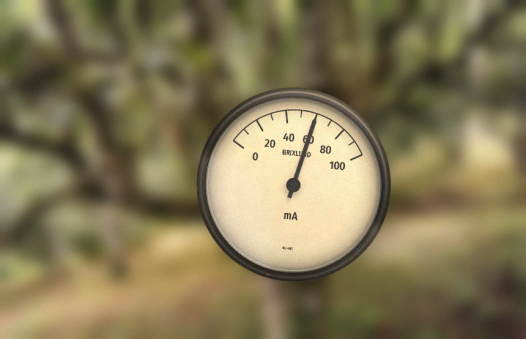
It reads 60 mA
